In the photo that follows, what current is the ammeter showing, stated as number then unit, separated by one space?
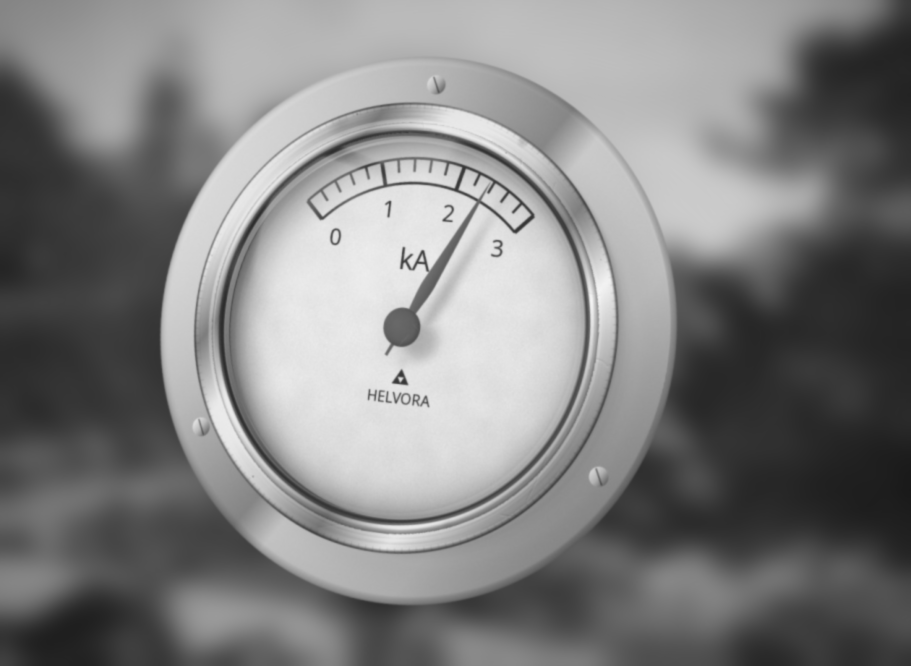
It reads 2.4 kA
